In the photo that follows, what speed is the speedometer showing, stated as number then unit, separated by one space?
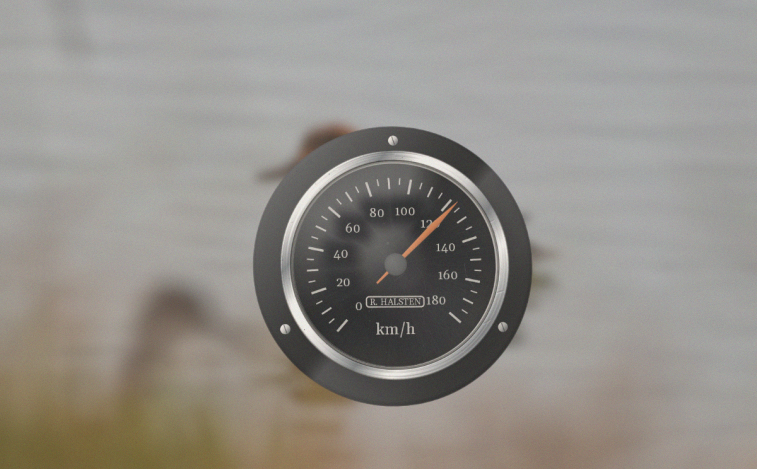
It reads 122.5 km/h
